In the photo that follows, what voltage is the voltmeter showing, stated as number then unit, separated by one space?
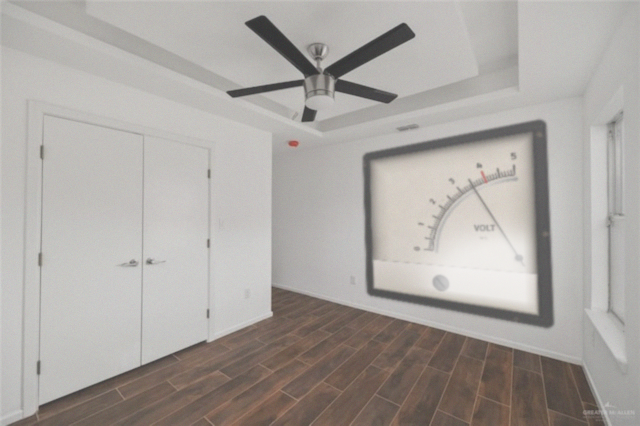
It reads 3.5 V
